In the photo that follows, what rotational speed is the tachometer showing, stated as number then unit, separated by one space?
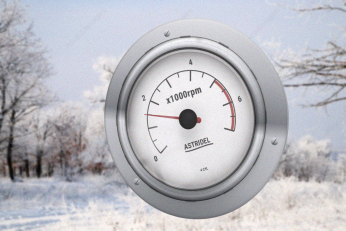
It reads 1500 rpm
